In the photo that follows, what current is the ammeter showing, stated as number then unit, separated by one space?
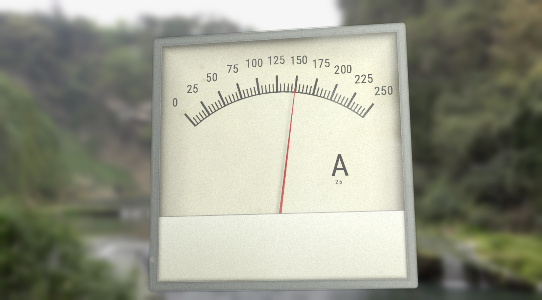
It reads 150 A
